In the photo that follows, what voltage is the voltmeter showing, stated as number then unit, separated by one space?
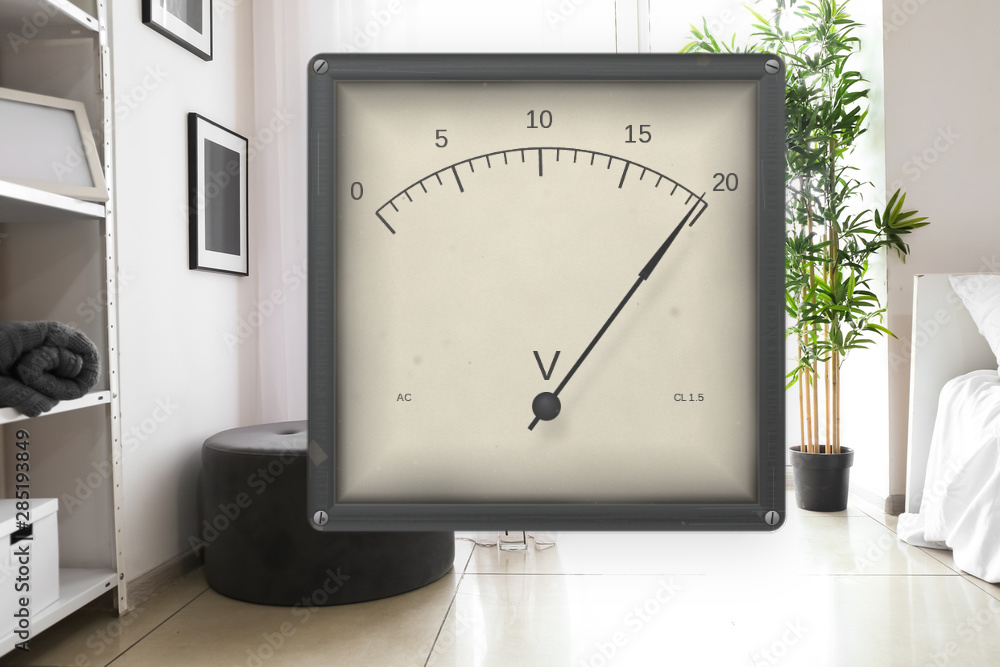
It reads 19.5 V
